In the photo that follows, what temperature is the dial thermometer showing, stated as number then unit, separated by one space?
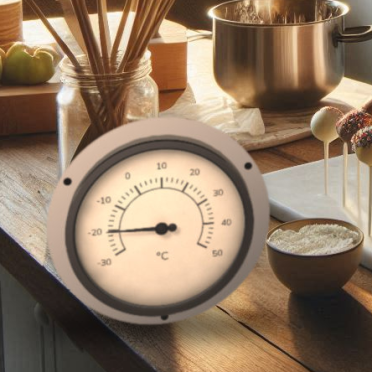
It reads -20 °C
